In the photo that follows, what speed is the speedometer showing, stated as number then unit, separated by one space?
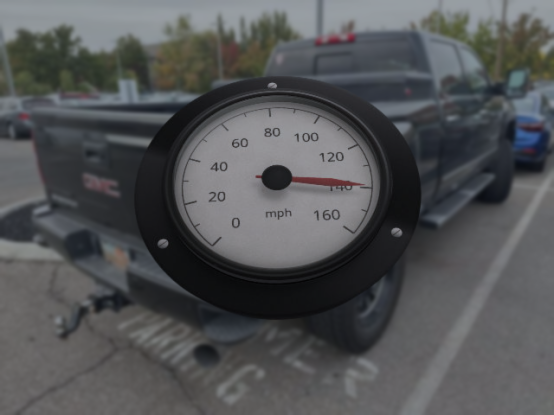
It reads 140 mph
